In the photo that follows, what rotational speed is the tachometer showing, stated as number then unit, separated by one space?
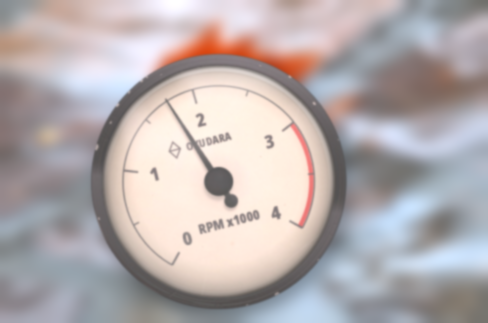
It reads 1750 rpm
